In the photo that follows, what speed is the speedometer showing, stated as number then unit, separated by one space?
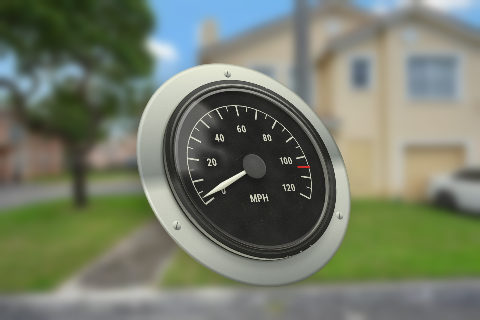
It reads 2.5 mph
